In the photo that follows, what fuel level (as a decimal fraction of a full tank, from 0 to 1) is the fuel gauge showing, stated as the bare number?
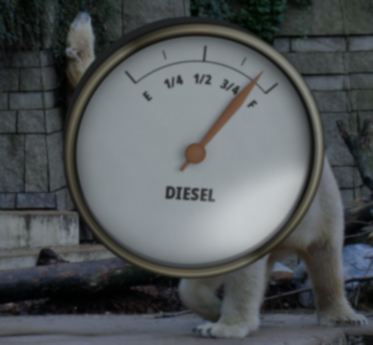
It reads 0.875
